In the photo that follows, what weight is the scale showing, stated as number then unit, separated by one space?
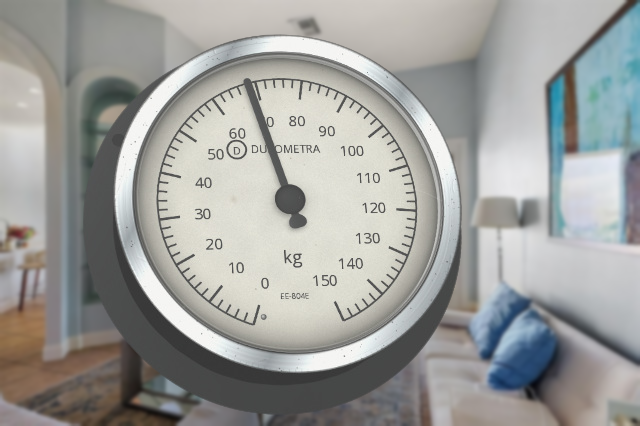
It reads 68 kg
